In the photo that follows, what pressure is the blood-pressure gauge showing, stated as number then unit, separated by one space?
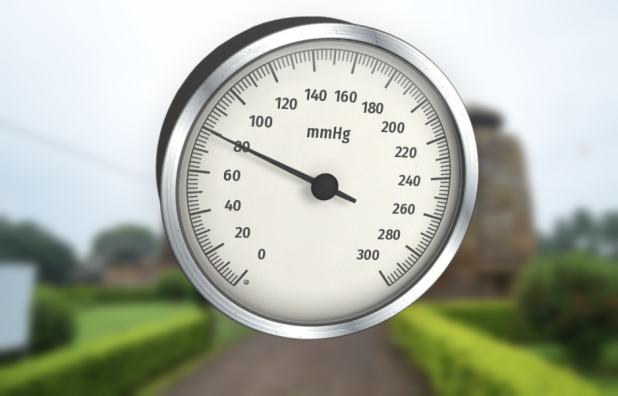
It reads 80 mmHg
